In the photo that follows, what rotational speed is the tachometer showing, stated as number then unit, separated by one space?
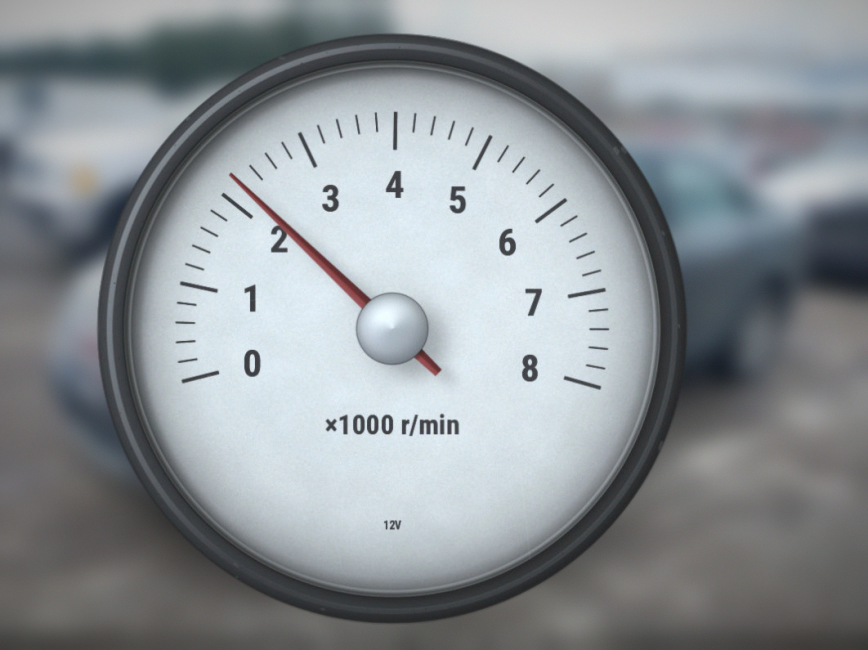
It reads 2200 rpm
